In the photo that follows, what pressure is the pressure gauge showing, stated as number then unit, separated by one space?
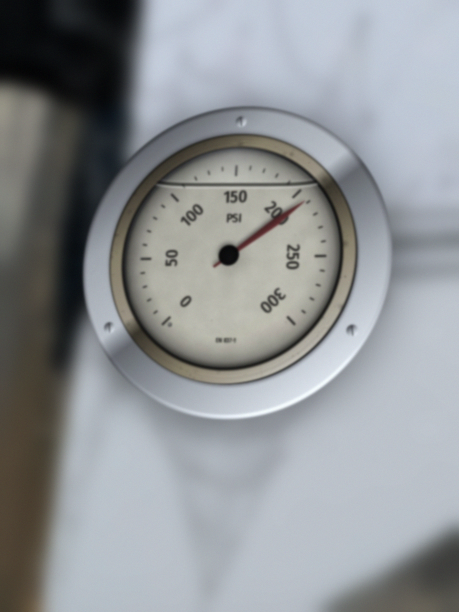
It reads 210 psi
